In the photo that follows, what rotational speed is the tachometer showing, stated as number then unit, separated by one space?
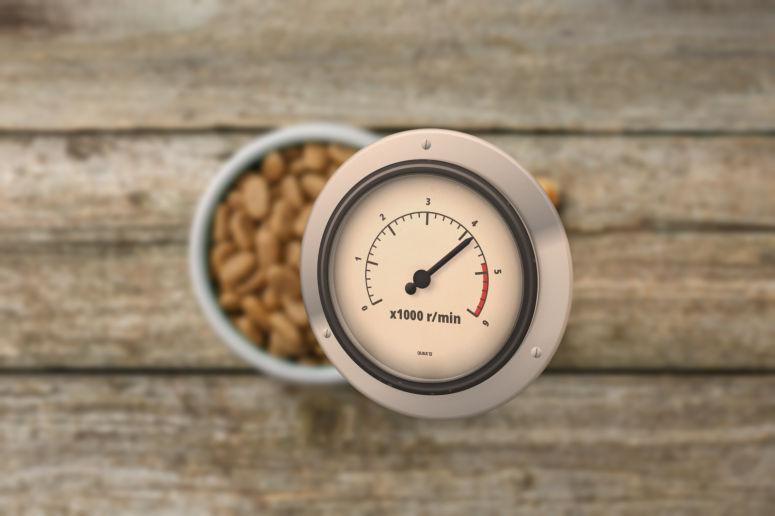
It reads 4200 rpm
